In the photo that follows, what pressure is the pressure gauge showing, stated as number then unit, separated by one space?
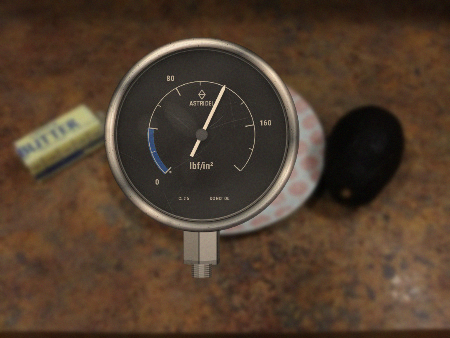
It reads 120 psi
